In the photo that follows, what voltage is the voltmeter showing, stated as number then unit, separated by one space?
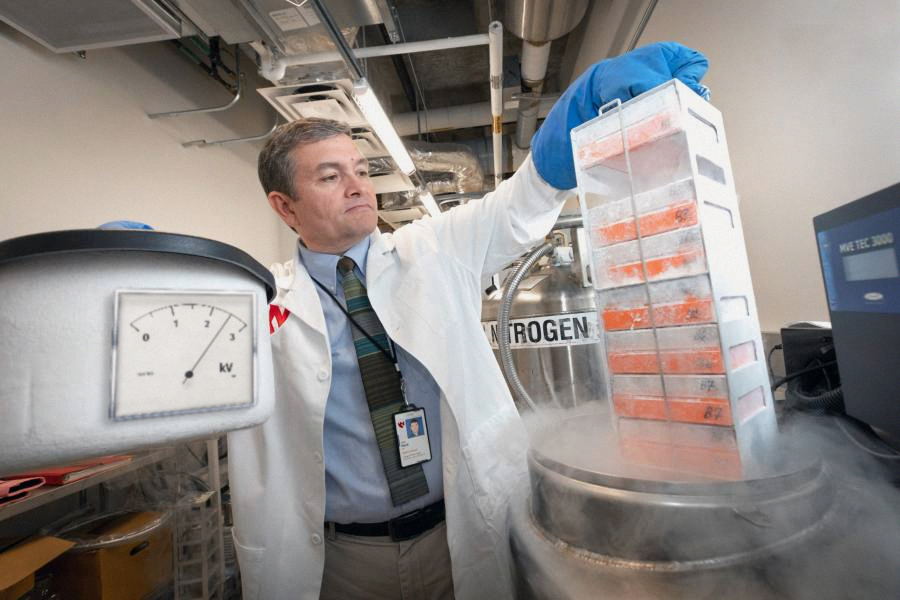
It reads 2.5 kV
